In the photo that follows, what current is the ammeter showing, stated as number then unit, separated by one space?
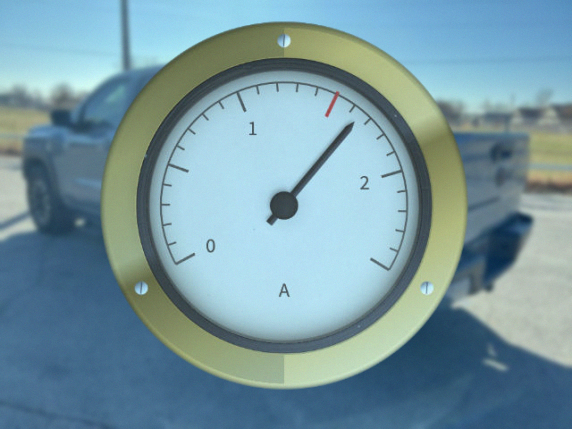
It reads 1.65 A
